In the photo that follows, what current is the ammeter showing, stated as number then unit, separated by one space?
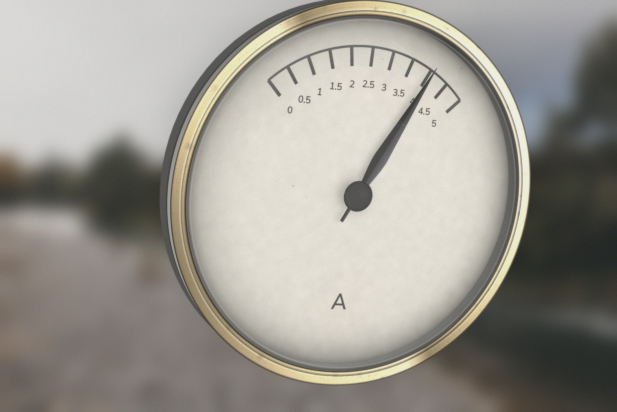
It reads 4 A
